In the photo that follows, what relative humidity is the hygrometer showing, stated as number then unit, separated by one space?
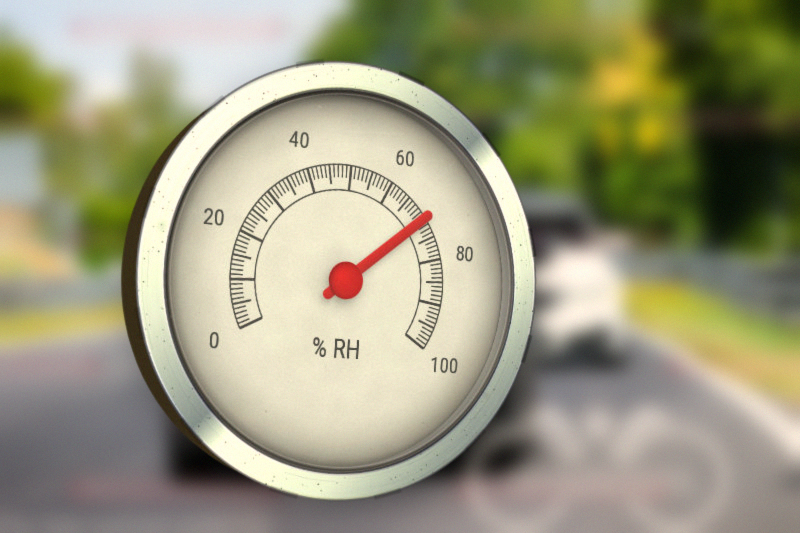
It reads 70 %
